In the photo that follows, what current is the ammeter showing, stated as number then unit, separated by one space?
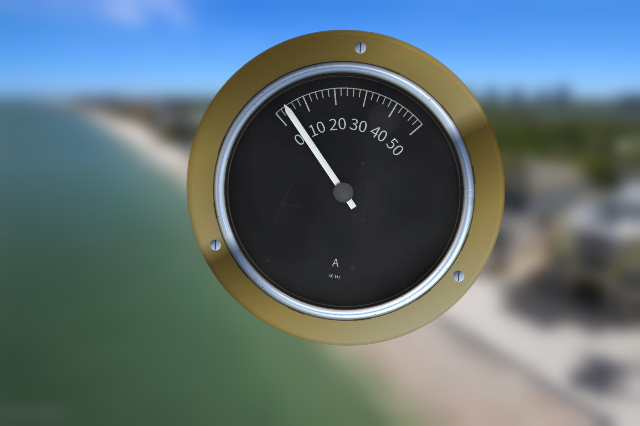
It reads 4 A
